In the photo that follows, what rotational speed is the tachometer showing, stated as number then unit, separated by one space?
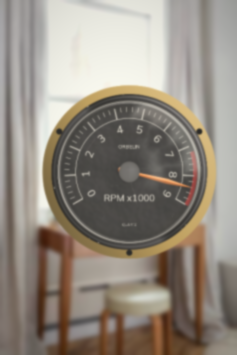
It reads 8400 rpm
